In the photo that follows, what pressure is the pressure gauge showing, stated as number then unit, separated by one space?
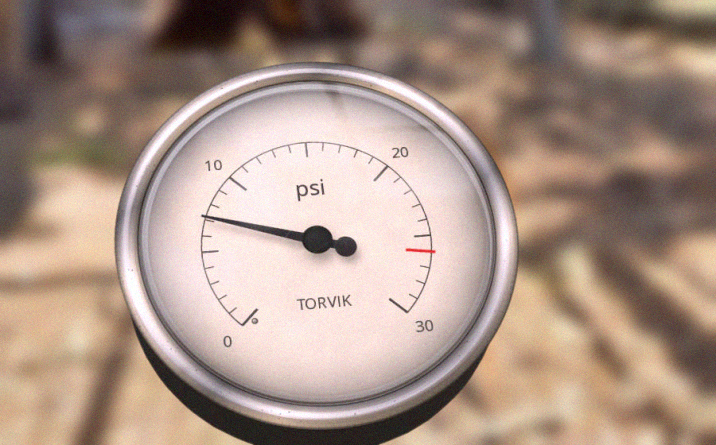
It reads 7 psi
